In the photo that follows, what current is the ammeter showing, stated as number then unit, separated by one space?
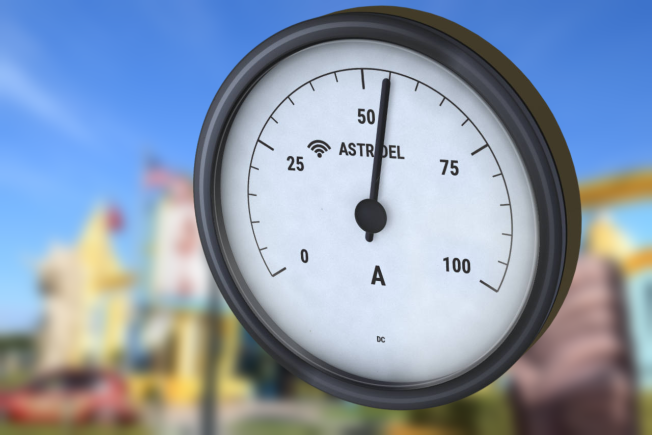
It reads 55 A
